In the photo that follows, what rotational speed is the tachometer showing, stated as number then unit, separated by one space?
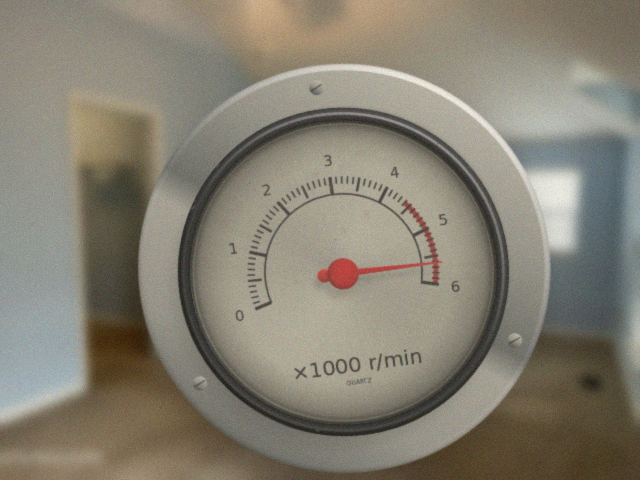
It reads 5600 rpm
